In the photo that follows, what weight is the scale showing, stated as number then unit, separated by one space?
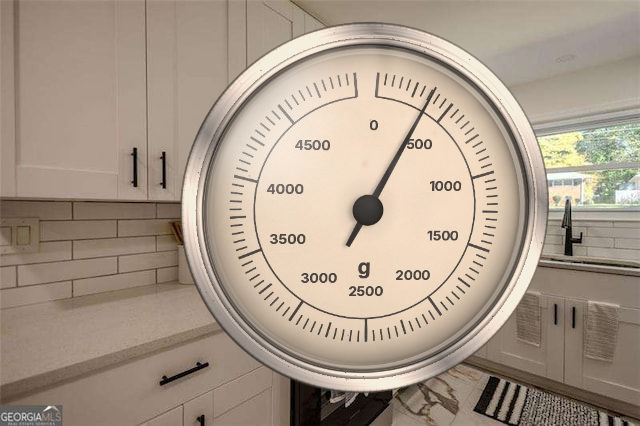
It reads 350 g
